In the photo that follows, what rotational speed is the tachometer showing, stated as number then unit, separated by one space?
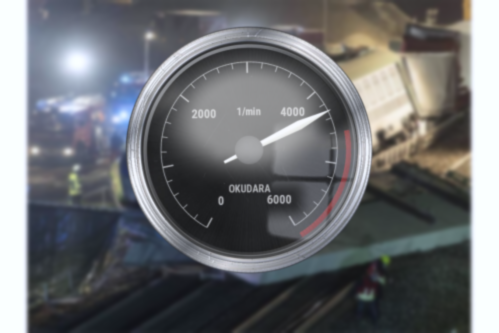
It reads 4300 rpm
